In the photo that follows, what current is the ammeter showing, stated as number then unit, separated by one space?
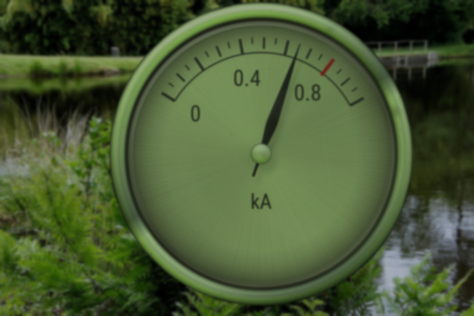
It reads 0.65 kA
